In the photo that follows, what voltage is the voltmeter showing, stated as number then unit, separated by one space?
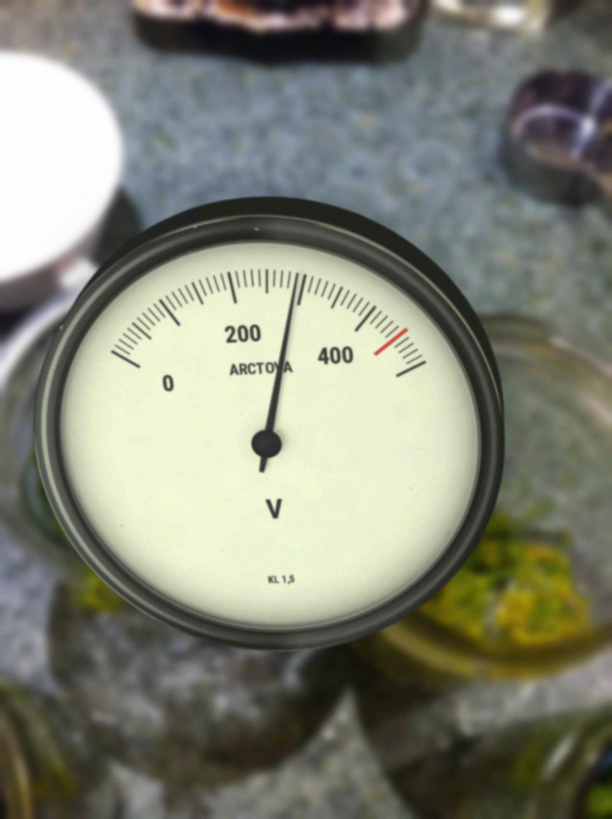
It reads 290 V
